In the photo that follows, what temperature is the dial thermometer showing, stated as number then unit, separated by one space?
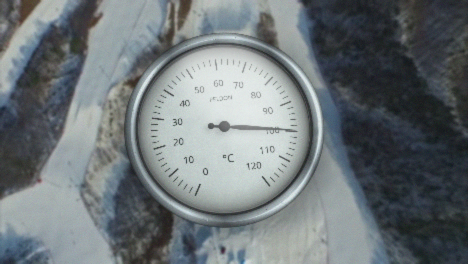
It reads 100 °C
